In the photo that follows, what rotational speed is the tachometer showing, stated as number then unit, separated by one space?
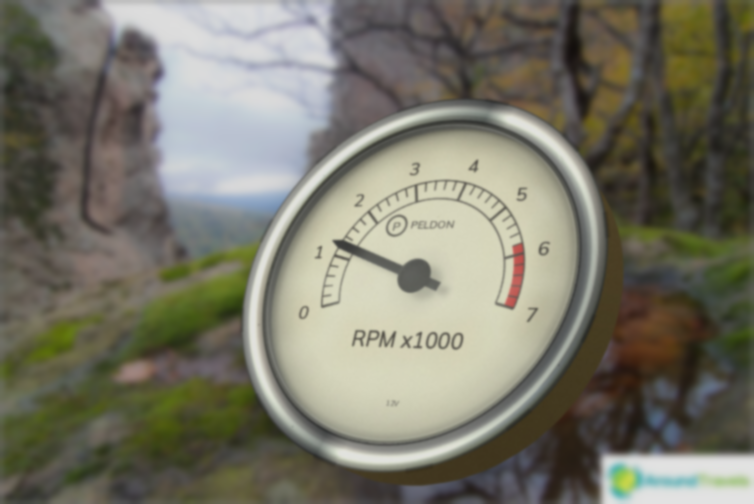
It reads 1200 rpm
